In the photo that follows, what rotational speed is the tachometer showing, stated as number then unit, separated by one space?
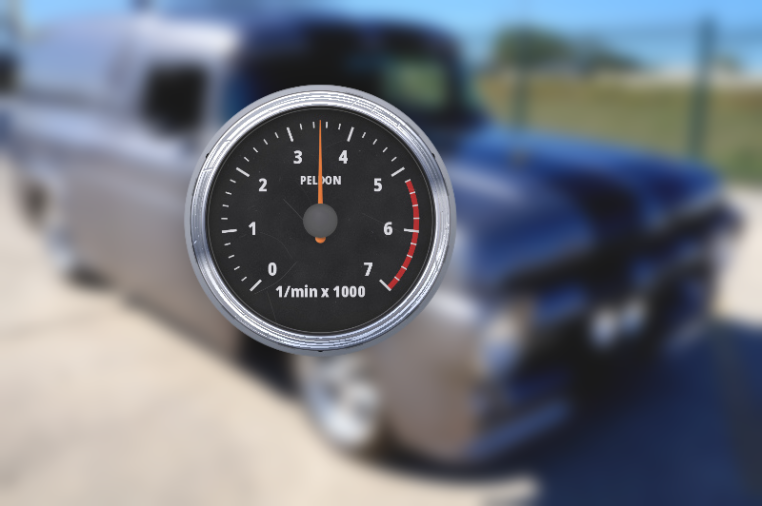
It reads 3500 rpm
